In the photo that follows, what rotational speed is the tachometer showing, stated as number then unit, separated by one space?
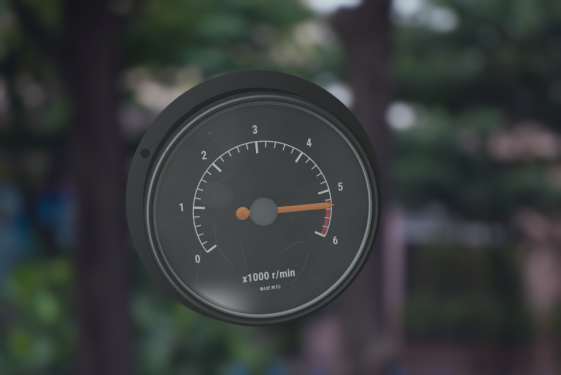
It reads 5300 rpm
